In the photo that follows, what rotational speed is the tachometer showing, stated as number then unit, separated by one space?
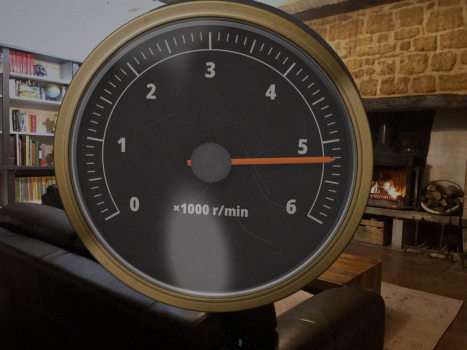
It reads 5200 rpm
